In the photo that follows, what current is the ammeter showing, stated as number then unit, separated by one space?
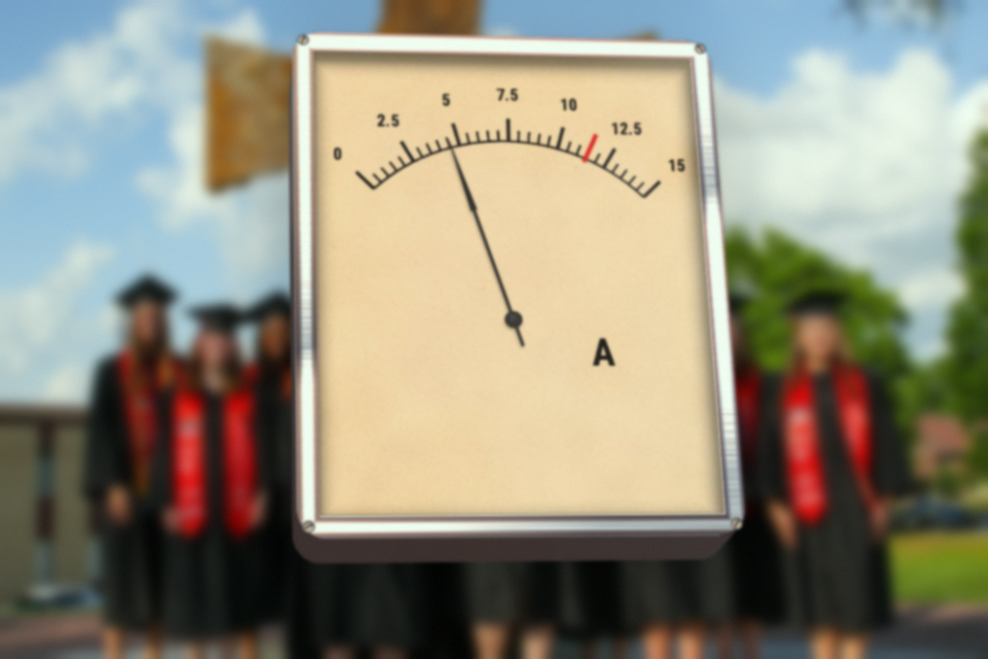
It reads 4.5 A
